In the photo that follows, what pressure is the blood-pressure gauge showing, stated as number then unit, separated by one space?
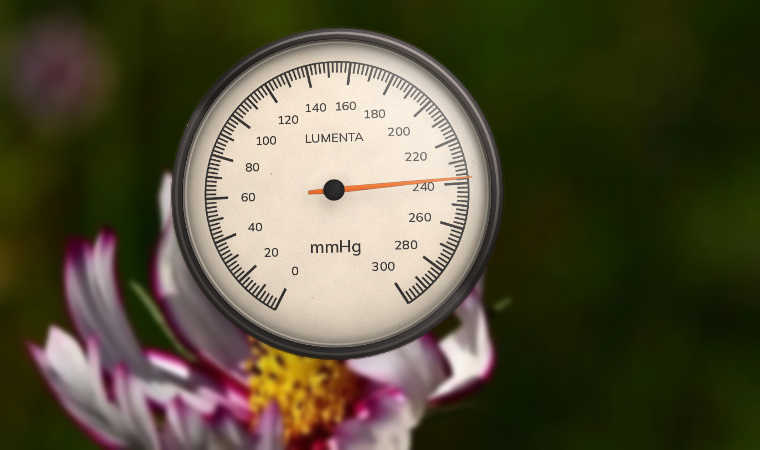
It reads 238 mmHg
